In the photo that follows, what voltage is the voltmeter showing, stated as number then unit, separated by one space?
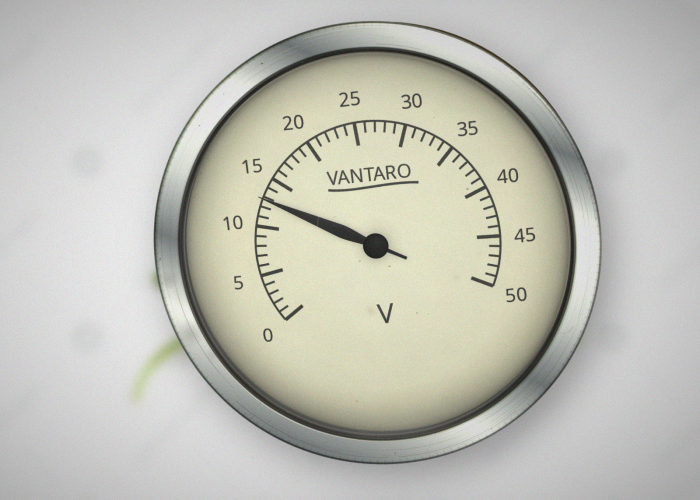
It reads 13 V
